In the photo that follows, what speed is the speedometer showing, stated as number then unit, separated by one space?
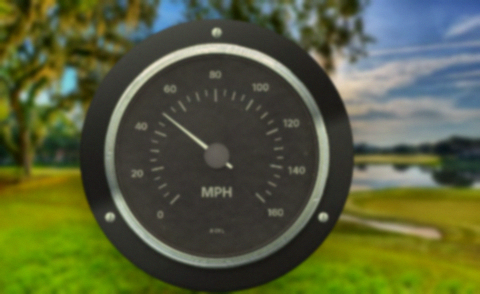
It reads 50 mph
